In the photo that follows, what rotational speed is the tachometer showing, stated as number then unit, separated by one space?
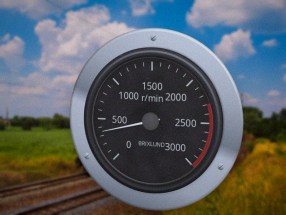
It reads 350 rpm
